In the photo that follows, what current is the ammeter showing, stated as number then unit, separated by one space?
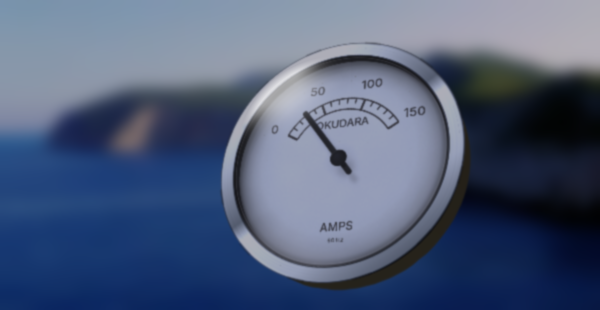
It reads 30 A
